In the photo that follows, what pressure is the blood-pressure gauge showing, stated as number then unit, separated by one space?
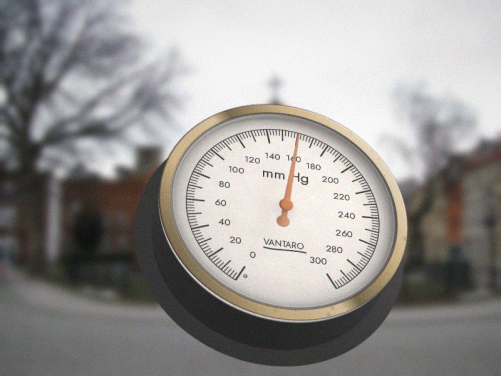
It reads 160 mmHg
